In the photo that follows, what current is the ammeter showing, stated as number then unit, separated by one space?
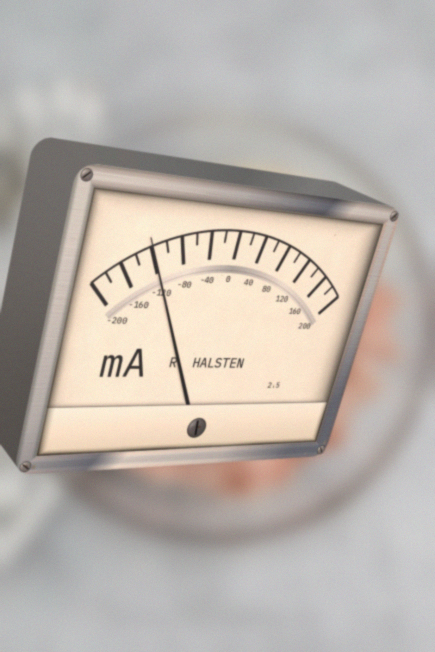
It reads -120 mA
